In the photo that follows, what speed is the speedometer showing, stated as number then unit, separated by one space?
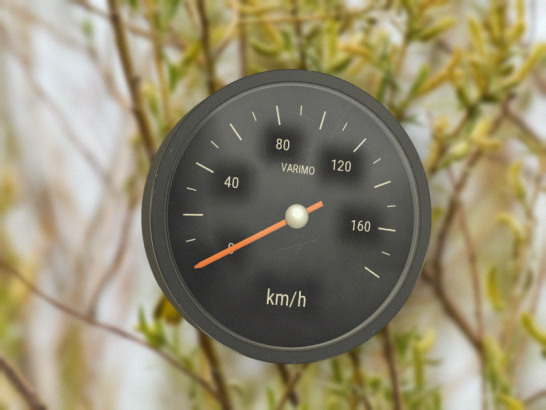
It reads 0 km/h
